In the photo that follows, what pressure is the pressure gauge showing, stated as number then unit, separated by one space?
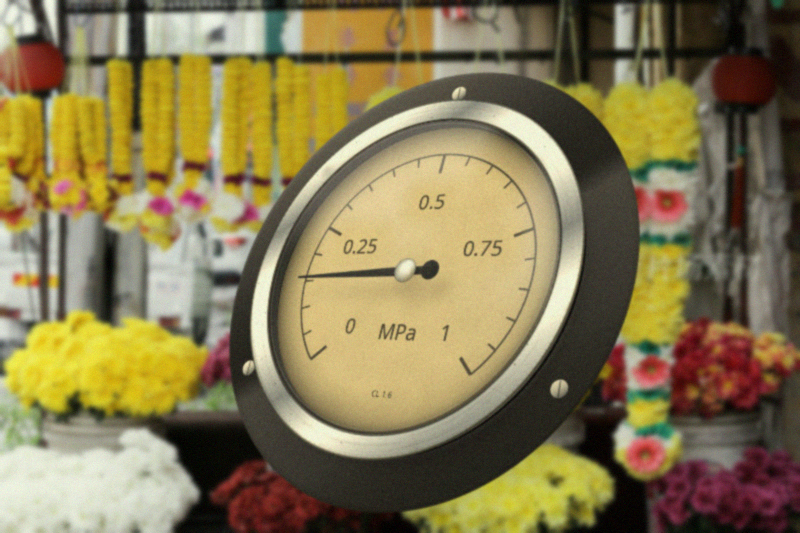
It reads 0.15 MPa
